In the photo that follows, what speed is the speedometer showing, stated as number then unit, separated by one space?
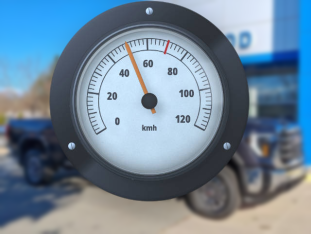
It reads 50 km/h
